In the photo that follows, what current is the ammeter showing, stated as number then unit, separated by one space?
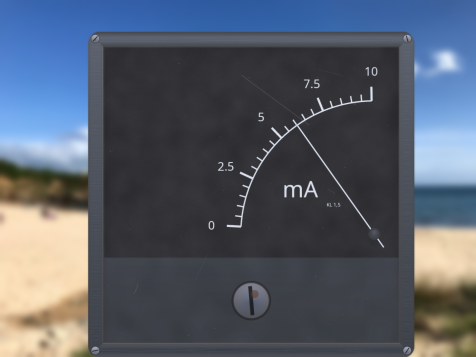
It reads 6 mA
